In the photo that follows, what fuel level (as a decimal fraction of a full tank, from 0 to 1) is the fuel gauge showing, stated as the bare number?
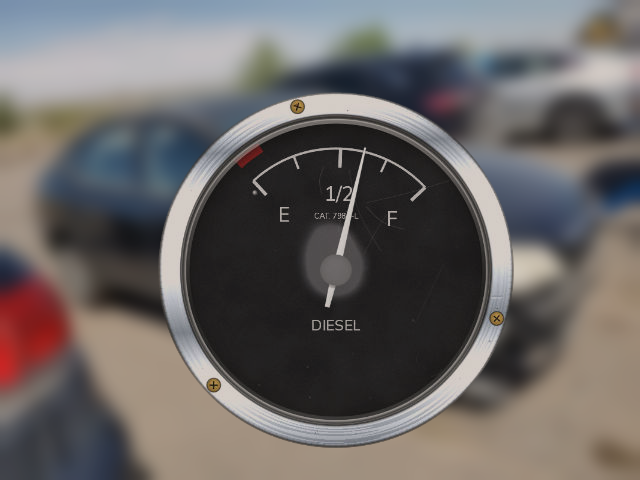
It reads 0.625
